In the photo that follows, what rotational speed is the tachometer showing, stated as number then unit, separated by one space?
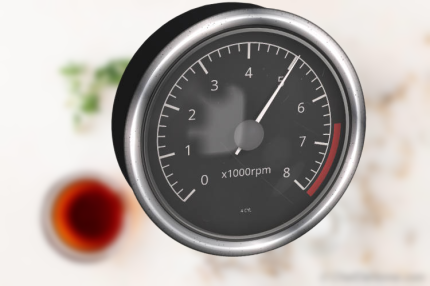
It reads 5000 rpm
